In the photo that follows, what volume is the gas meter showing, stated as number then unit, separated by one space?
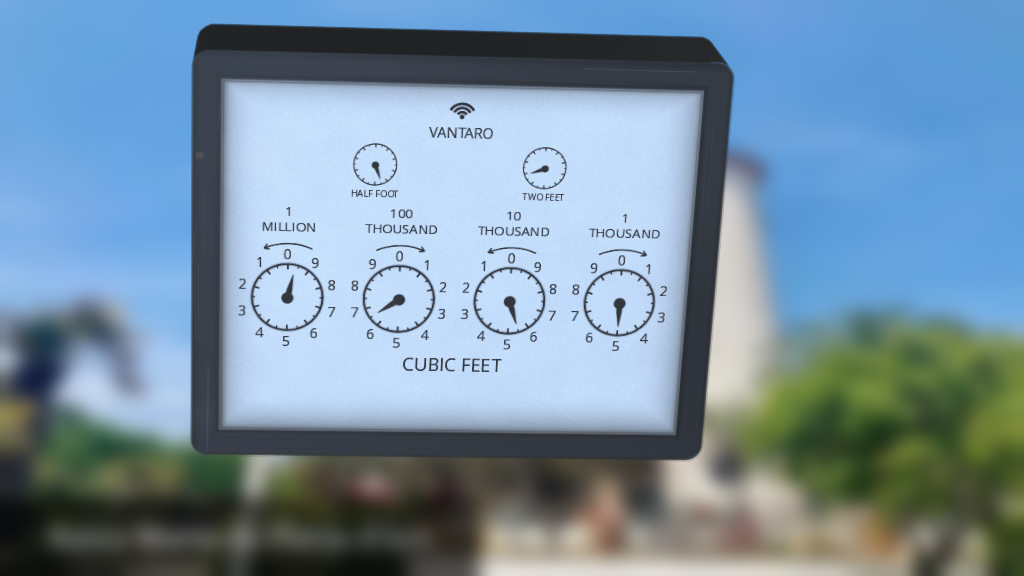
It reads 965500 ft³
